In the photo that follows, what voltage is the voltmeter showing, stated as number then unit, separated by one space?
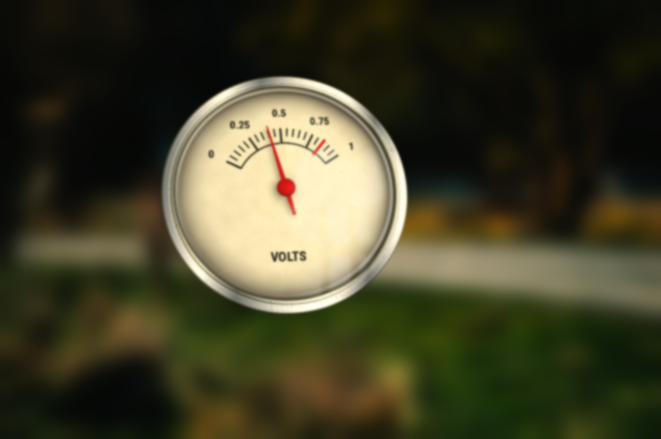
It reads 0.4 V
